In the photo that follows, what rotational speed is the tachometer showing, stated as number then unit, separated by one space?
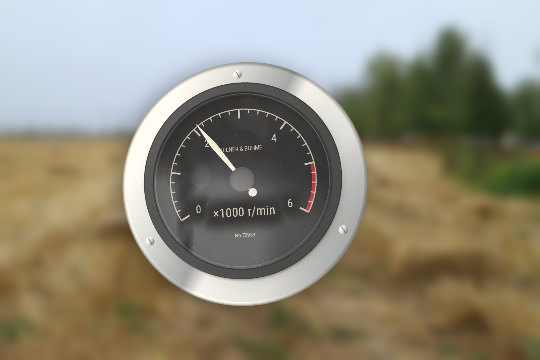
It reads 2100 rpm
